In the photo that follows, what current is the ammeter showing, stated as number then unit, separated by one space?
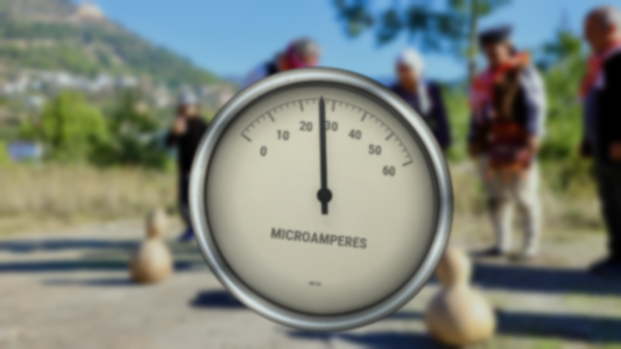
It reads 26 µA
